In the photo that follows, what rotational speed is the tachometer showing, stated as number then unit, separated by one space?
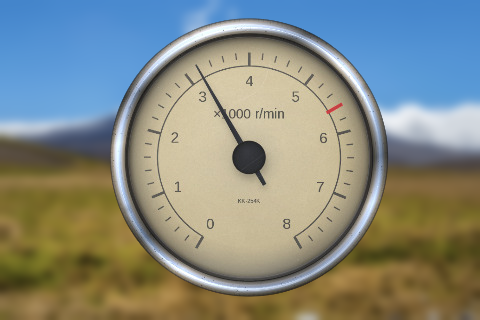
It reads 3200 rpm
